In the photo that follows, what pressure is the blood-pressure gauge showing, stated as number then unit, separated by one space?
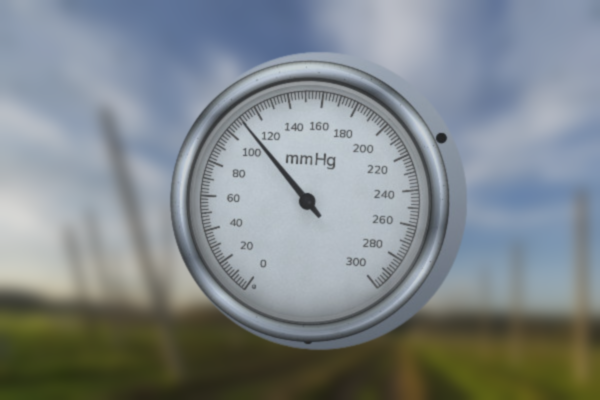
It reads 110 mmHg
